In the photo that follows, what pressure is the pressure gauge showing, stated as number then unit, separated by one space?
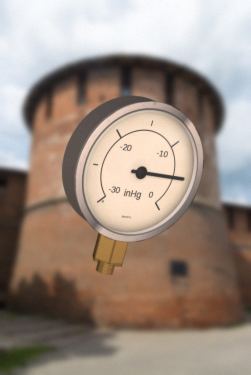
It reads -5 inHg
